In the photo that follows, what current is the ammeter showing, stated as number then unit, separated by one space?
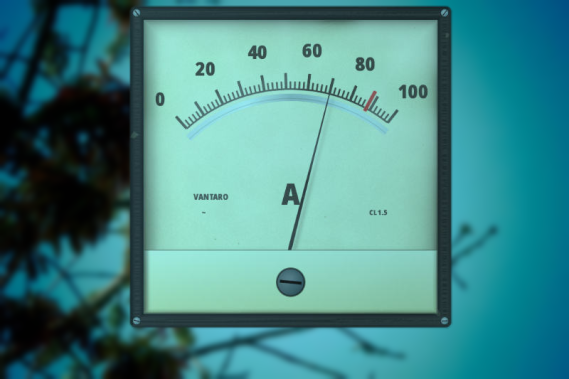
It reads 70 A
